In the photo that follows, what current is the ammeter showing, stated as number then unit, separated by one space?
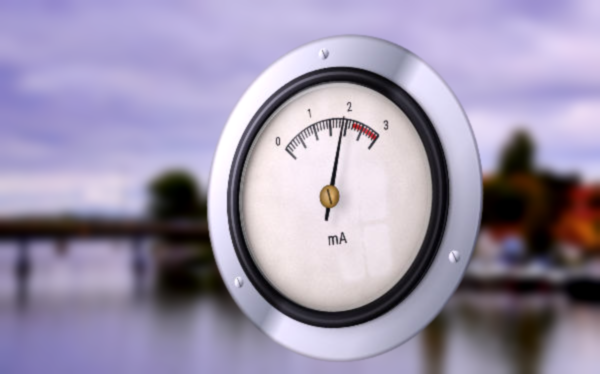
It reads 2 mA
